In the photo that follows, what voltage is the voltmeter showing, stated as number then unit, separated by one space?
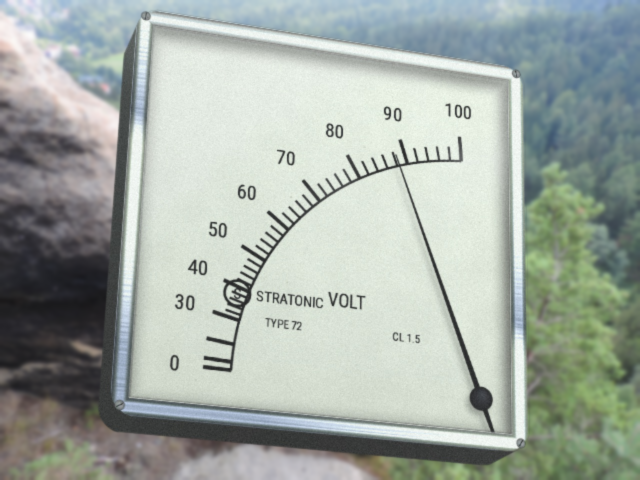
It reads 88 V
